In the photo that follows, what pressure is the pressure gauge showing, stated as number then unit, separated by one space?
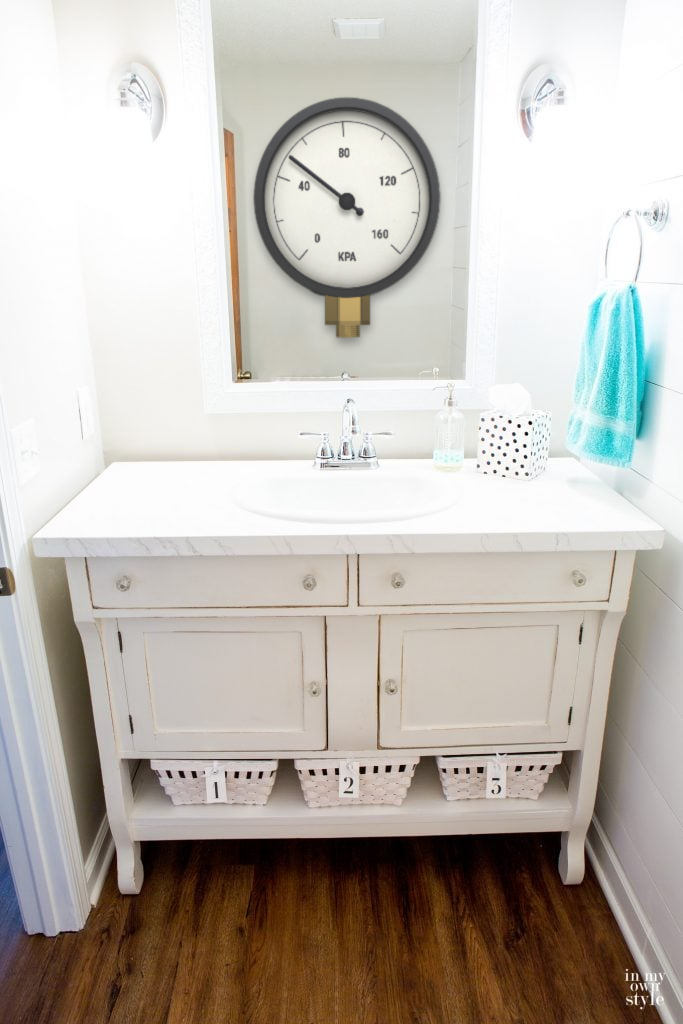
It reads 50 kPa
